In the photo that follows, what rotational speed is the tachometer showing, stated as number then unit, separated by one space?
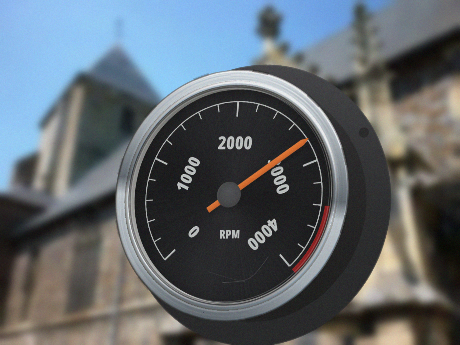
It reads 2800 rpm
